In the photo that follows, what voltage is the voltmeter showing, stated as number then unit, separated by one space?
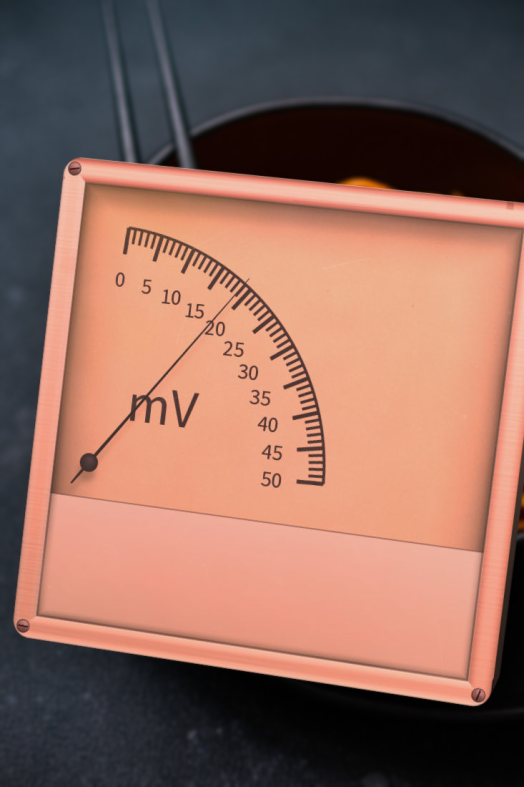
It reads 19 mV
